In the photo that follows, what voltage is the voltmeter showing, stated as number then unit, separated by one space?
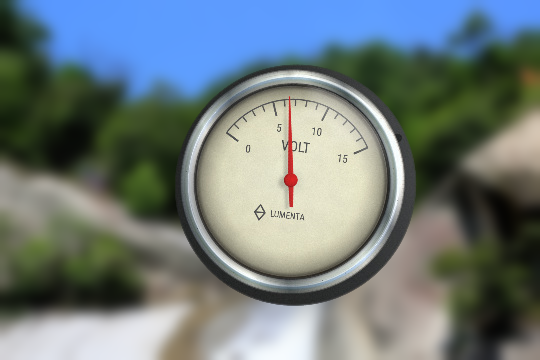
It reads 6.5 V
